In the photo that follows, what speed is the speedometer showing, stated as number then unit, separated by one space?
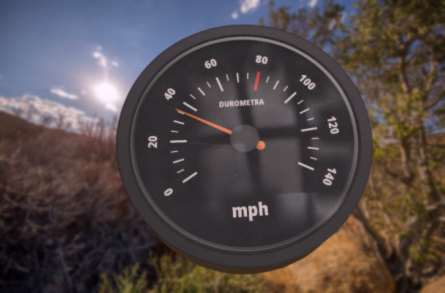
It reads 35 mph
